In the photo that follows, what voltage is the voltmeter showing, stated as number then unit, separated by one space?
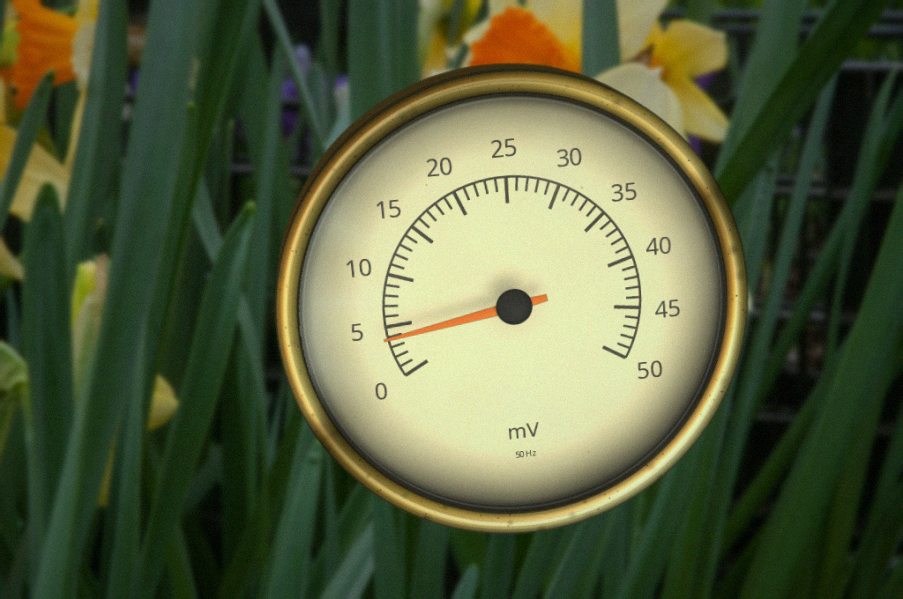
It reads 4 mV
